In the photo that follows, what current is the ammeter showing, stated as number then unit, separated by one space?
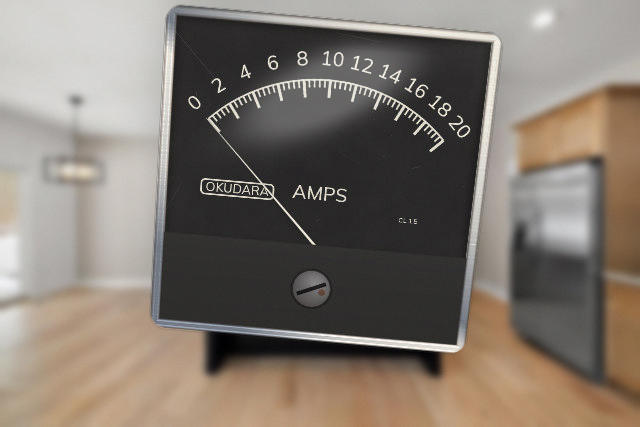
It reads 0 A
